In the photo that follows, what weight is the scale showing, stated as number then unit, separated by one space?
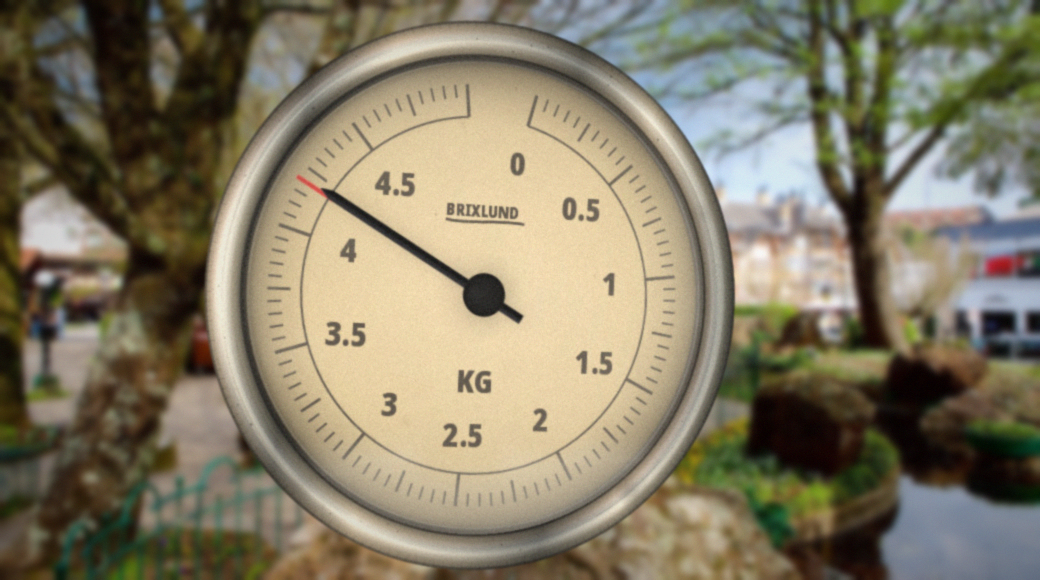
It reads 4.2 kg
